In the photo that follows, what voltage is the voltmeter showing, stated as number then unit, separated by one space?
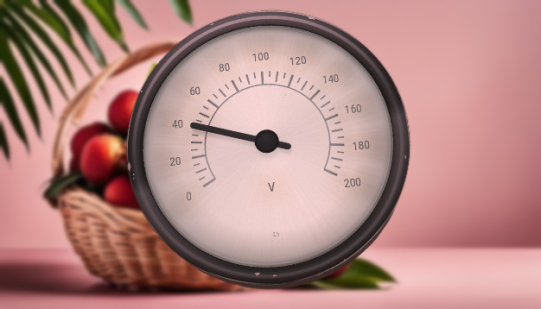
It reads 40 V
